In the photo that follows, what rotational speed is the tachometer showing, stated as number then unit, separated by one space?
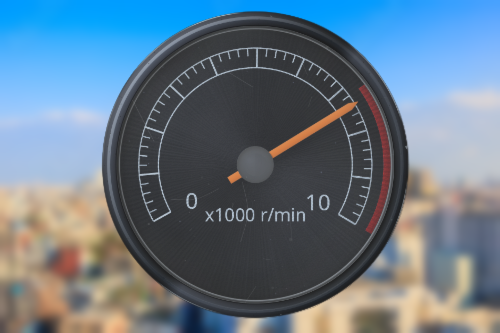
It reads 7400 rpm
